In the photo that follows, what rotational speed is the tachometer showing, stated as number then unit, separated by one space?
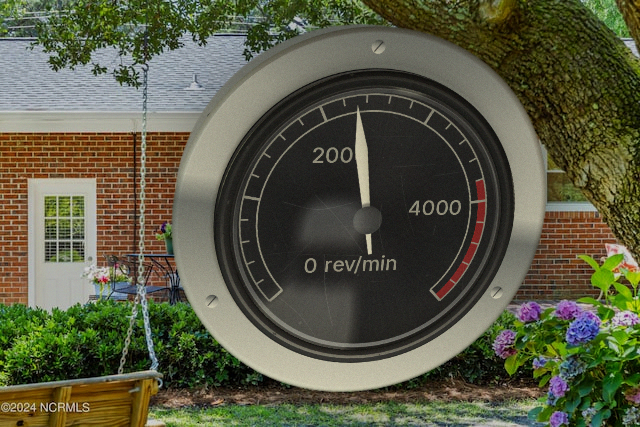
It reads 2300 rpm
